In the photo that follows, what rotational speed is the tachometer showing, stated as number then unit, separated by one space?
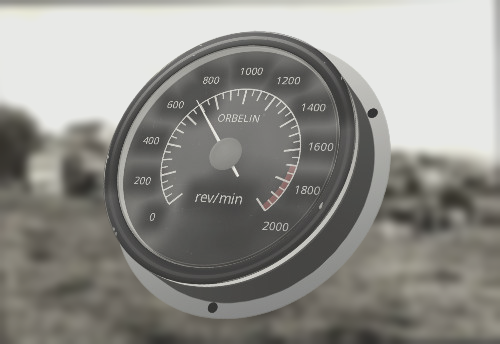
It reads 700 rpm
